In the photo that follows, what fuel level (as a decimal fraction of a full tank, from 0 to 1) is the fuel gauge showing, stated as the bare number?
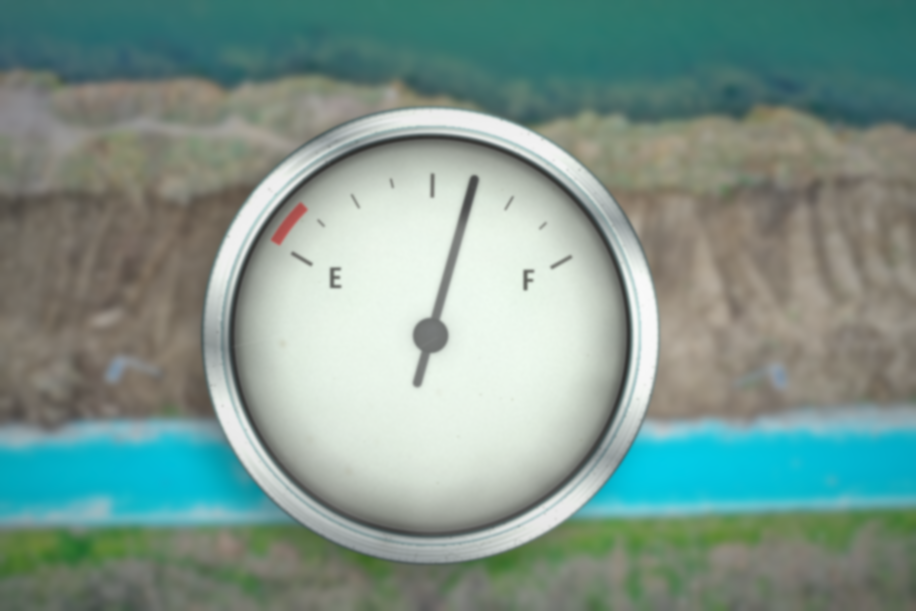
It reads 0.625
